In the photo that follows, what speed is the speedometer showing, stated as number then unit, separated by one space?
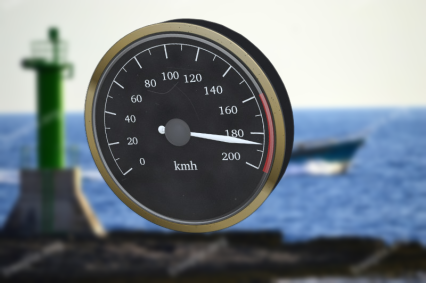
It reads 185 km/h
